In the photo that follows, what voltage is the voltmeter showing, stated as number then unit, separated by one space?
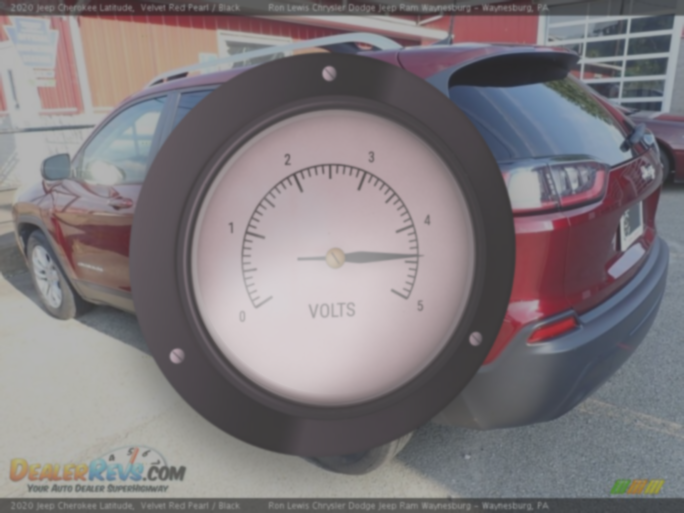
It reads 4.4 V
